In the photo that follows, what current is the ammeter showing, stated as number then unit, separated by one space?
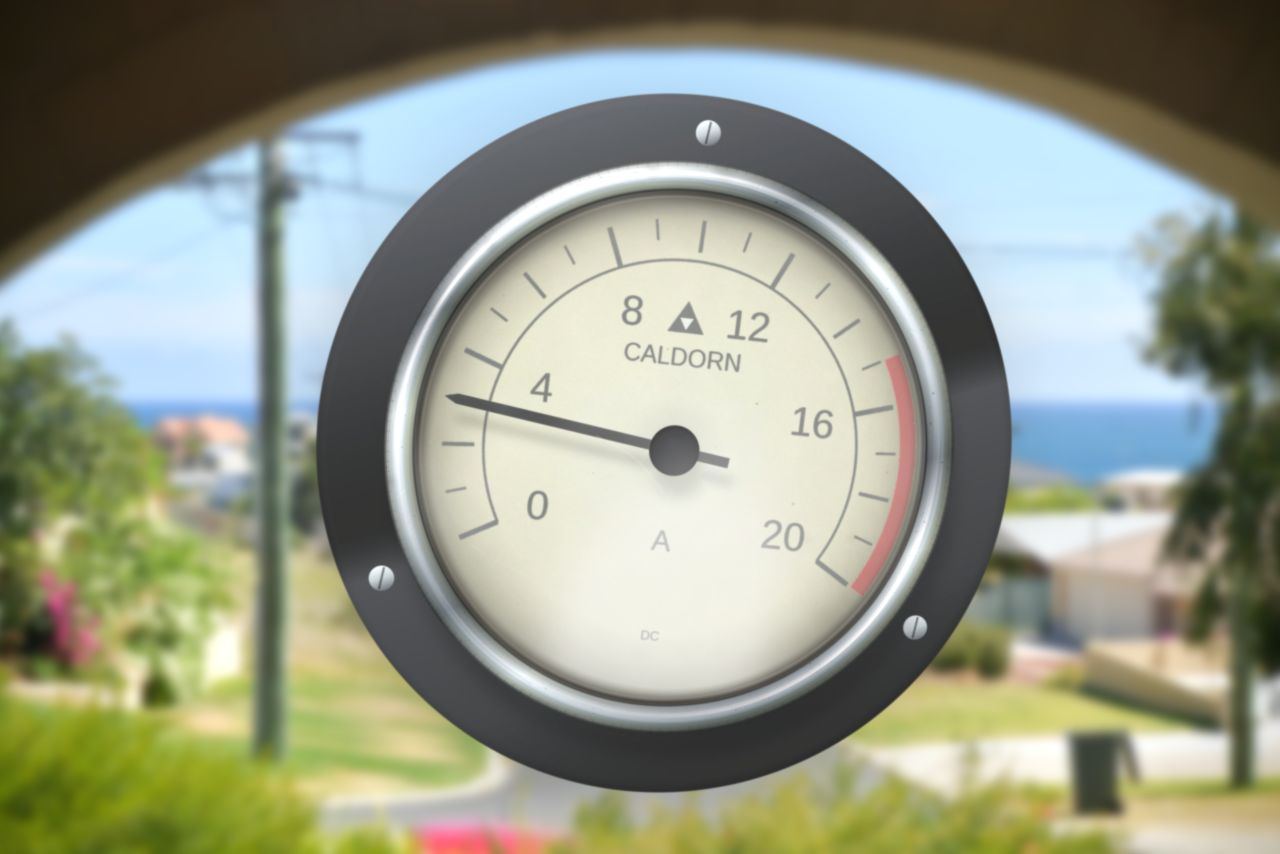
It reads 3 A
